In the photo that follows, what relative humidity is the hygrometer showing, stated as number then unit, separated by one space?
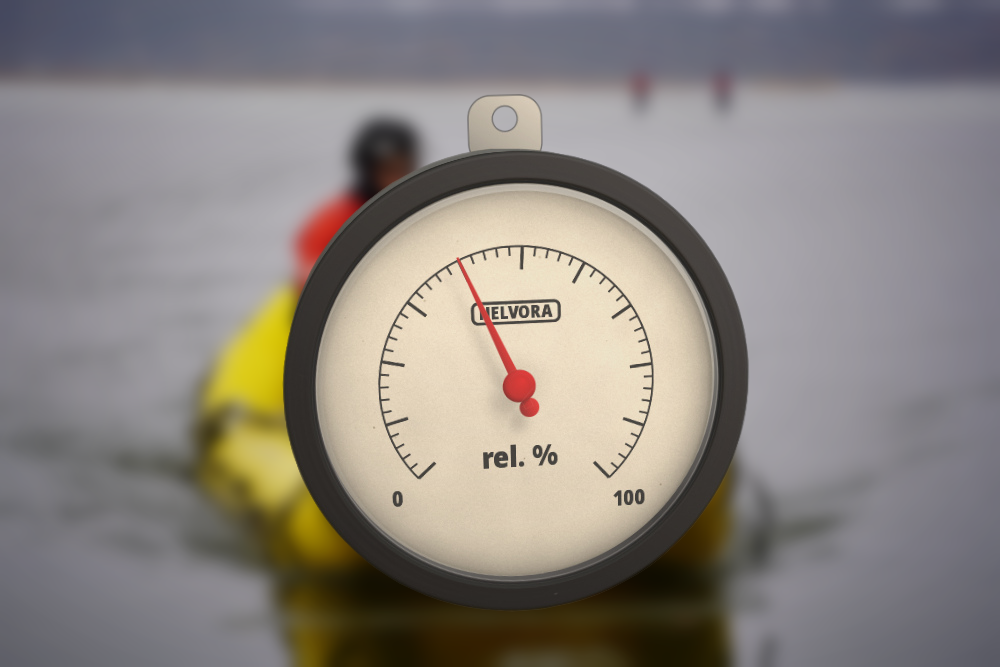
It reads 40 %
